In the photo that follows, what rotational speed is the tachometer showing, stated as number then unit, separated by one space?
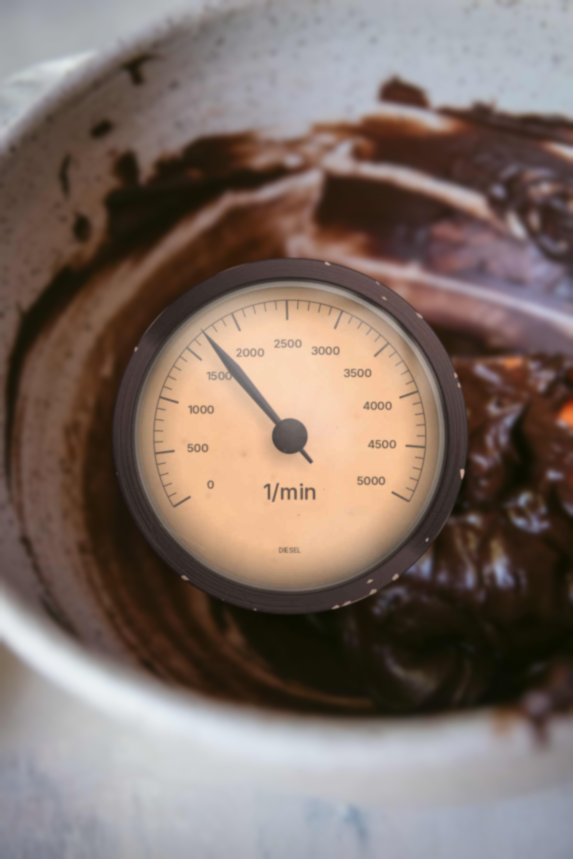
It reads 1700 rpm
